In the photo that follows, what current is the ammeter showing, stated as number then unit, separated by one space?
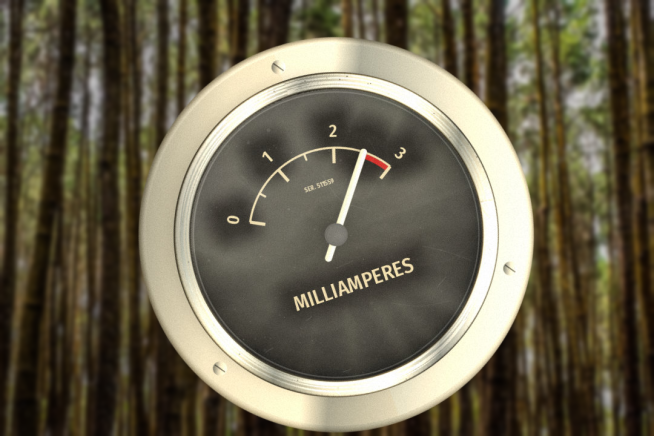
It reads 2.5 mA
